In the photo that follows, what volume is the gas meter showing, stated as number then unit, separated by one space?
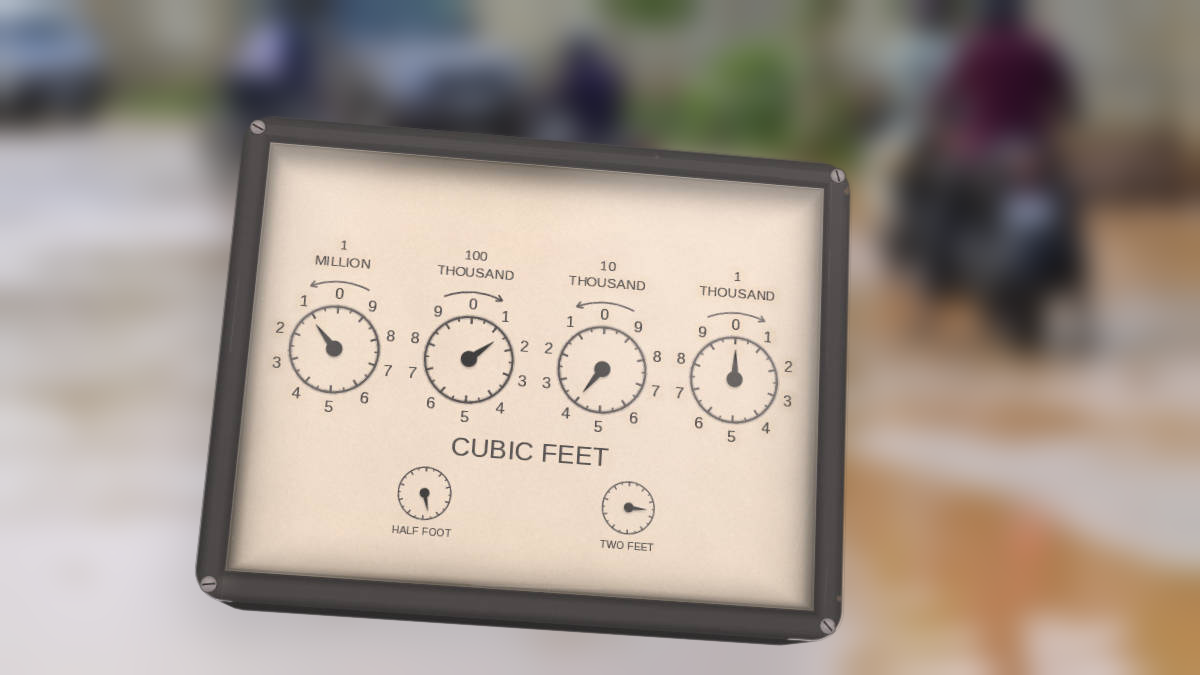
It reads 114000 ft³
